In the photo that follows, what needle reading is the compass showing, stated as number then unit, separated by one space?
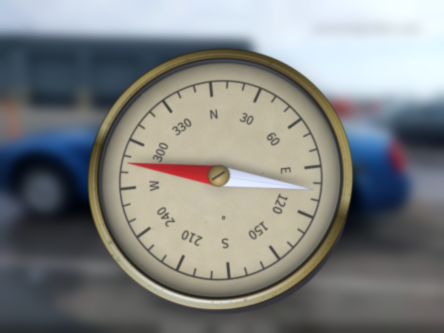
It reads 285 °
